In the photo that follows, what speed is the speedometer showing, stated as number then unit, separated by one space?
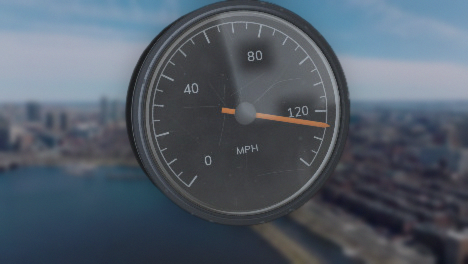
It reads 125 mph
